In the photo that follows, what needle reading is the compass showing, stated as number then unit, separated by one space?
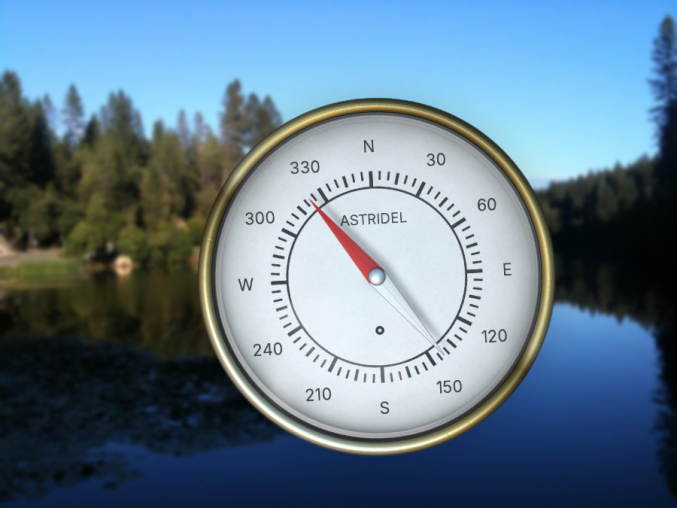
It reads 322.5 °
